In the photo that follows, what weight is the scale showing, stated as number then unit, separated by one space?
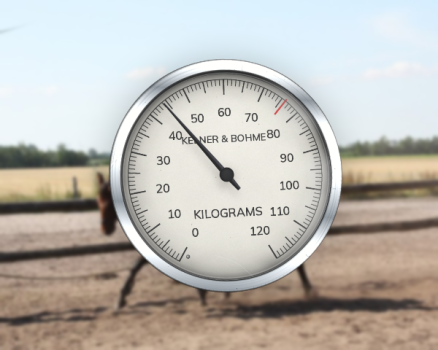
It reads 44 kg
